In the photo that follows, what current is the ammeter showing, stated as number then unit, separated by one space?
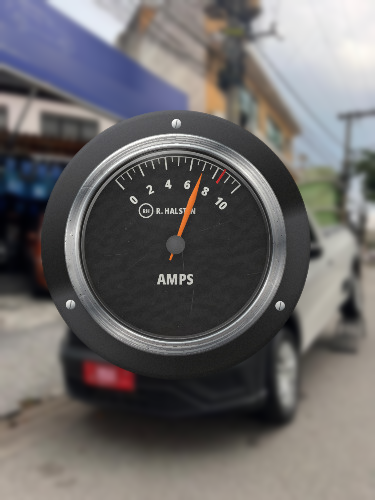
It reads 7 A
